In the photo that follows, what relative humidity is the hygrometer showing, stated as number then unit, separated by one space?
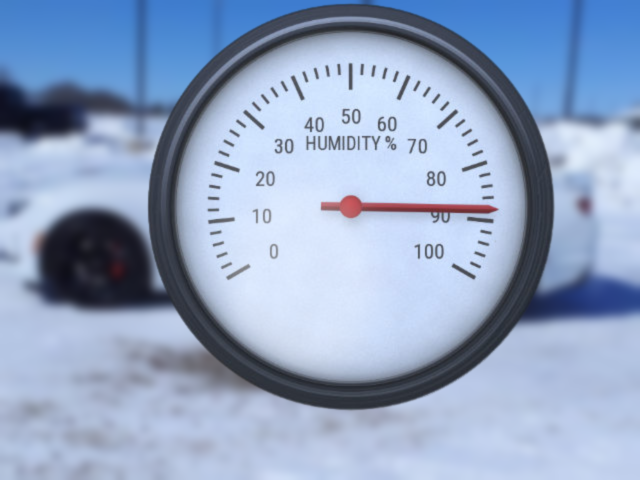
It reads 88 %
